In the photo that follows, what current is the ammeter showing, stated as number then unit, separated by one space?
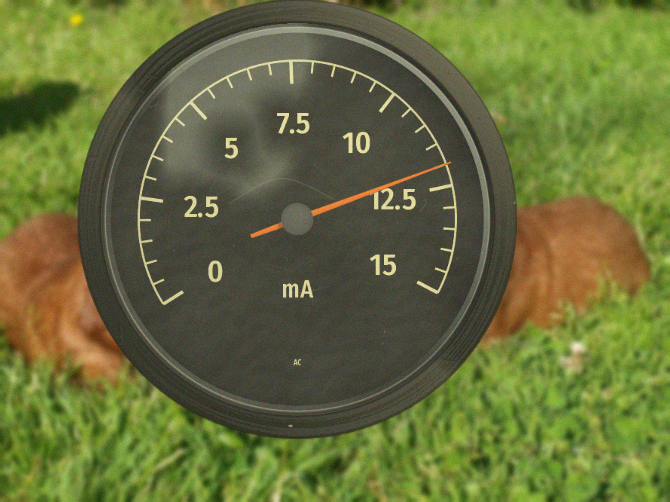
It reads 12 mA
